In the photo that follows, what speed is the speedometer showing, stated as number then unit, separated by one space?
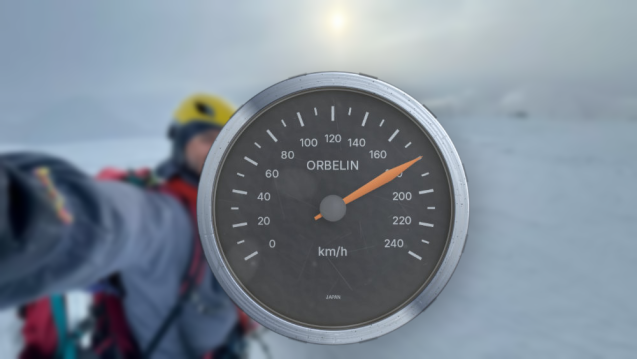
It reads 180 km/h
